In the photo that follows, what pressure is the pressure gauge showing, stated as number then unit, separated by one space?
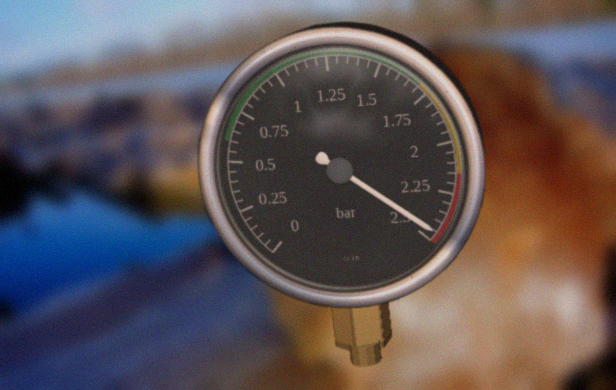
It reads 2.45 bar
